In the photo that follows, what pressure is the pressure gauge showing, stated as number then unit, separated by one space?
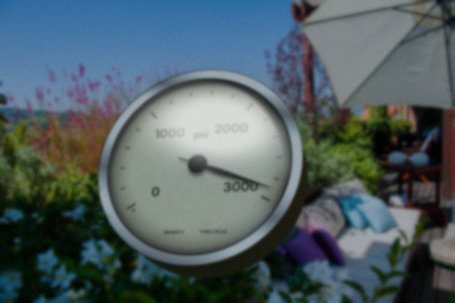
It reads 2900 psi
